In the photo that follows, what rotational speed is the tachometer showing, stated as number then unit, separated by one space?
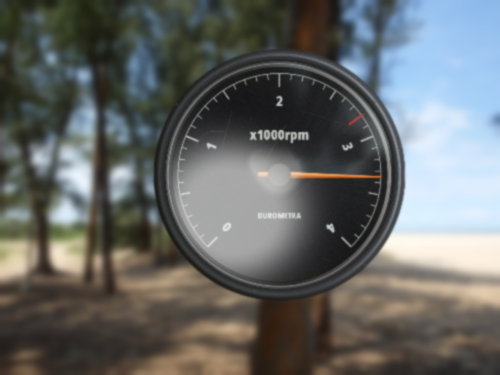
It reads 3350 rpm
